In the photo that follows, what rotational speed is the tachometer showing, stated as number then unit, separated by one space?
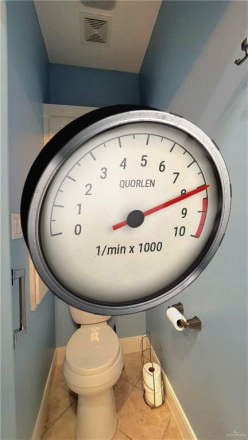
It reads 8000 rpm
